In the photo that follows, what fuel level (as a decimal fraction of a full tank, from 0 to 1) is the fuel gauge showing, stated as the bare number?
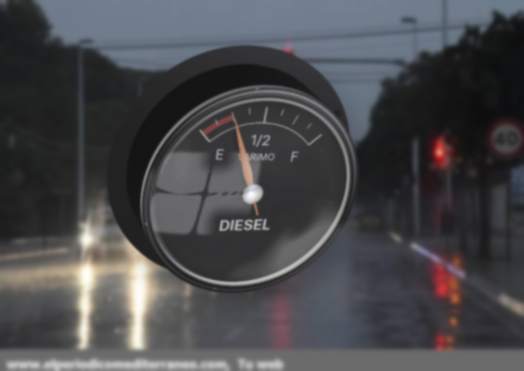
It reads 0.25
